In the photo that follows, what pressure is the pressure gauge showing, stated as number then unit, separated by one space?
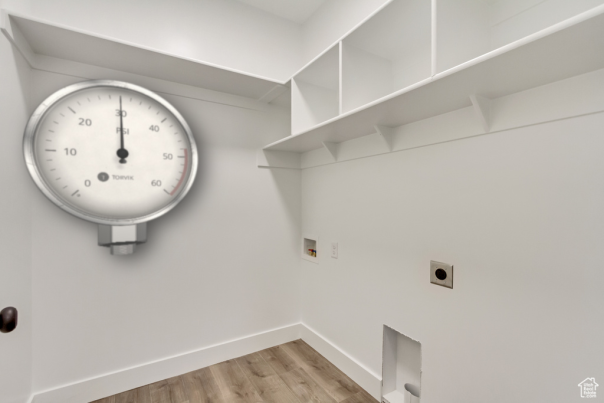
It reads 30 psi
